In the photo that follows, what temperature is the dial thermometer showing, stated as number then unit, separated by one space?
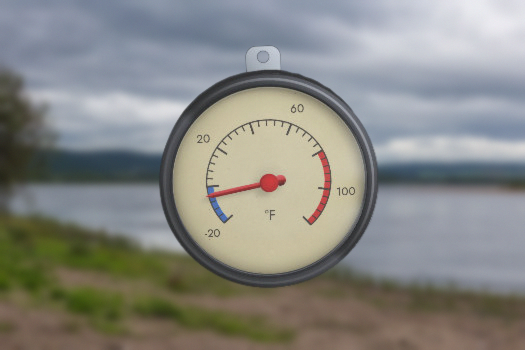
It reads -4 °F
